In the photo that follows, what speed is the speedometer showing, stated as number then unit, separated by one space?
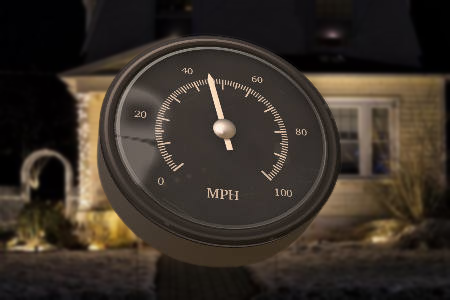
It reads 45 mph
